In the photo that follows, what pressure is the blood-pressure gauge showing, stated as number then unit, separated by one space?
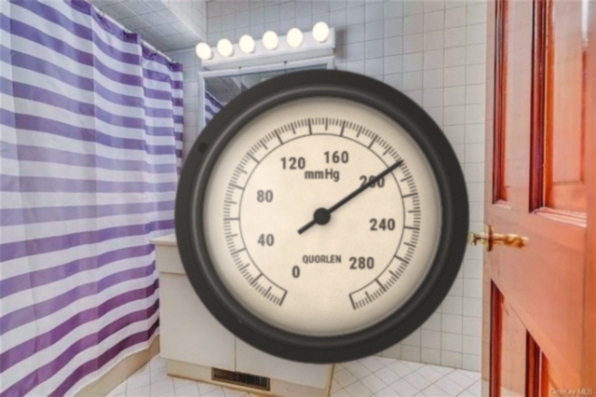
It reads 200 mmHg
